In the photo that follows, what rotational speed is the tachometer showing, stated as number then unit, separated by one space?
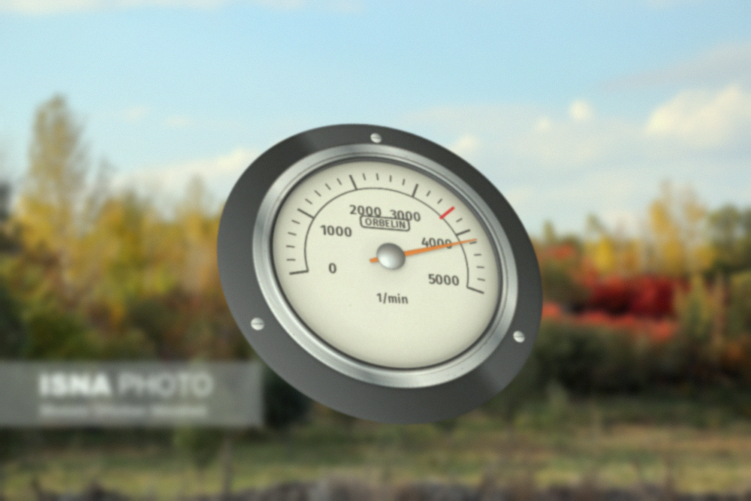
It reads 4200 rpm
